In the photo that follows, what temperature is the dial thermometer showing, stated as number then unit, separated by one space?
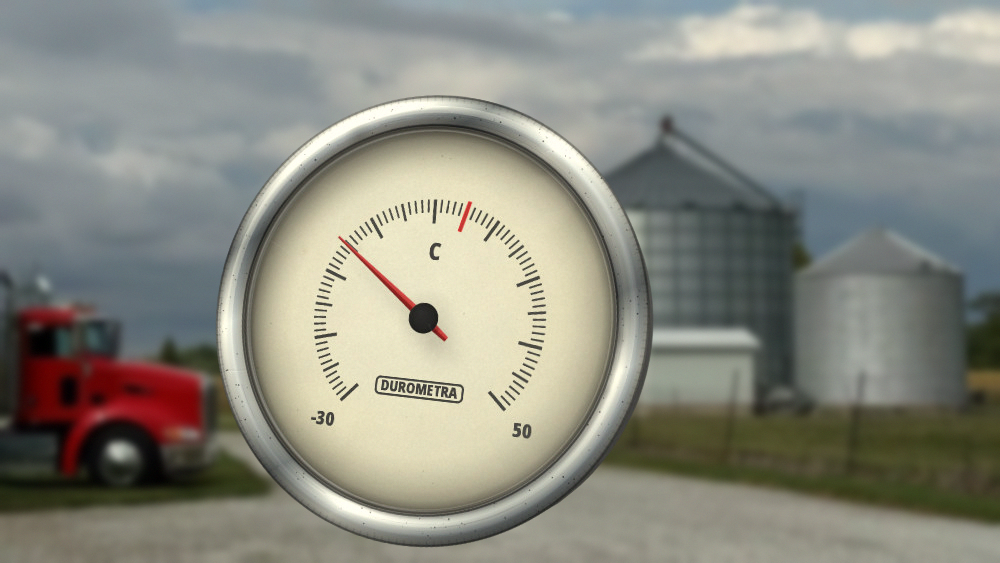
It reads -5 °C
